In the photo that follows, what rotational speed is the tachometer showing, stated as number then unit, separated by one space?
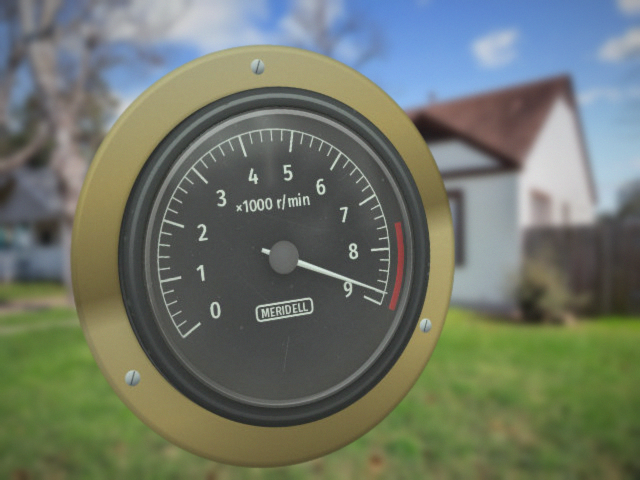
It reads 8800 rpm
